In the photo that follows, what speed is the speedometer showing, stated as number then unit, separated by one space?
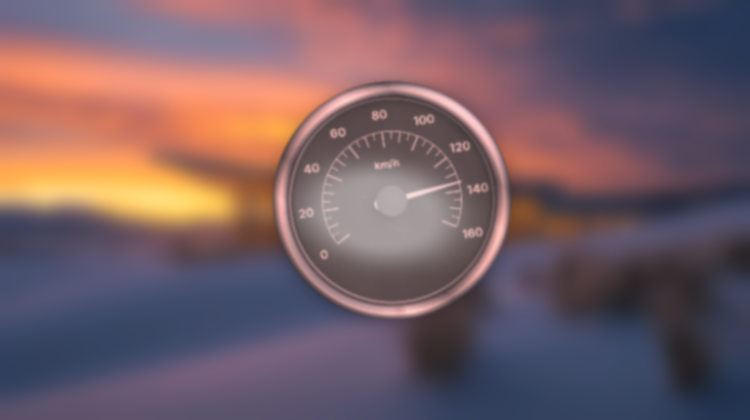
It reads 135 km/h
